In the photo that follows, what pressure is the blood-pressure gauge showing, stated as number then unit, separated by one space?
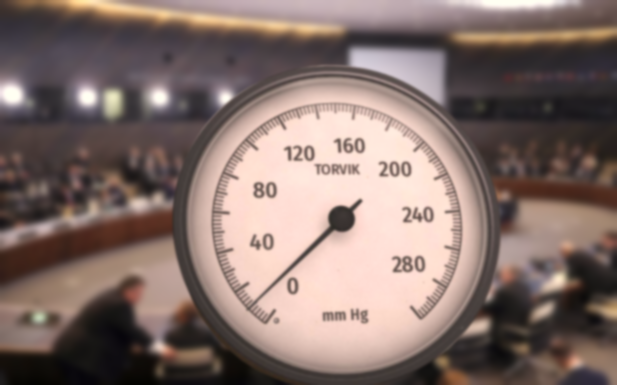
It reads 10 mmHg
